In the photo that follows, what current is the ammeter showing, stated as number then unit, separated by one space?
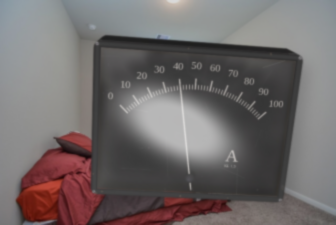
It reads 40 A
